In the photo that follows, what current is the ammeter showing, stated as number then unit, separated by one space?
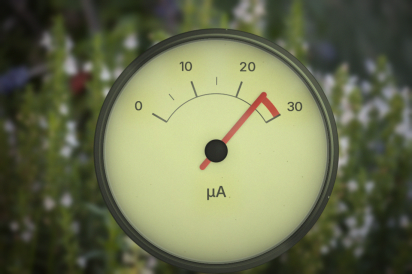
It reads 25 µA
